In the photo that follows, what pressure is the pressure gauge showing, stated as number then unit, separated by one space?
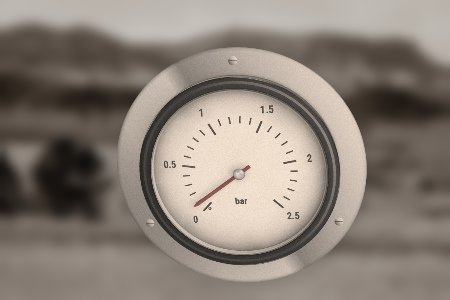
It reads 0.1 bar
